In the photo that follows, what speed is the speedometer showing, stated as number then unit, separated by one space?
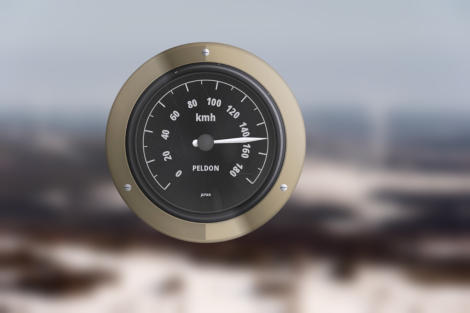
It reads 150 km/h
